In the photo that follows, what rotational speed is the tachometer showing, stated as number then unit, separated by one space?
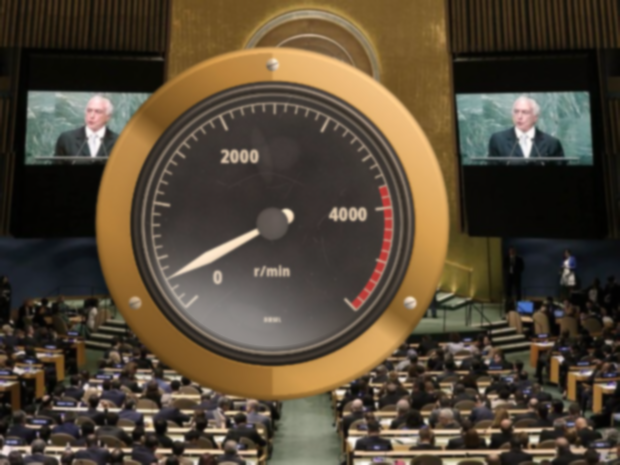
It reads 300 rpm
